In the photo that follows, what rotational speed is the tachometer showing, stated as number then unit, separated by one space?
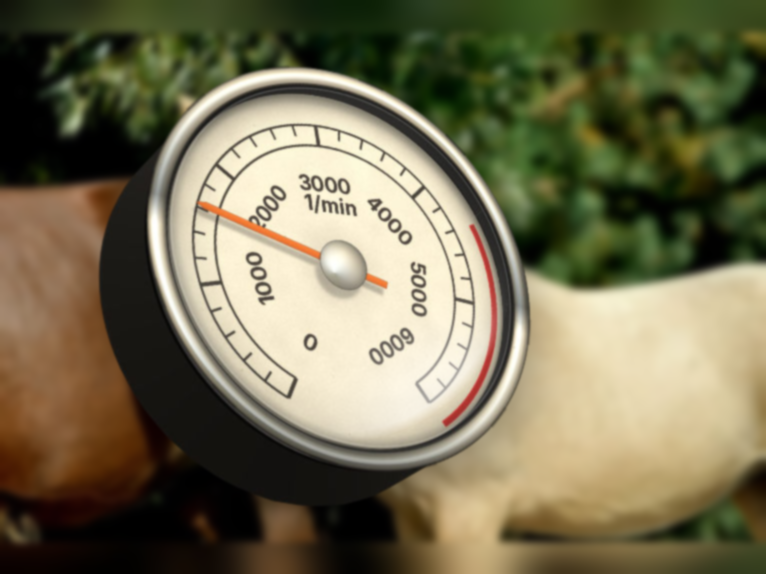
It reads 1600 rpm
